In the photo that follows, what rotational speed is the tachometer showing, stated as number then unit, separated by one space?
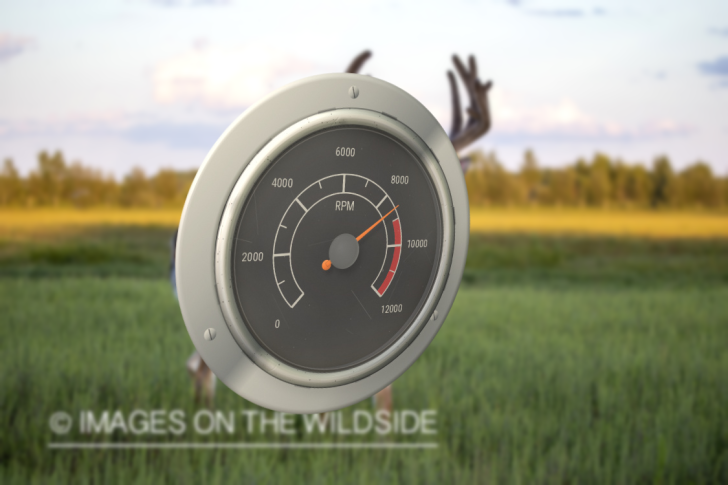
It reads 8500 rpm
